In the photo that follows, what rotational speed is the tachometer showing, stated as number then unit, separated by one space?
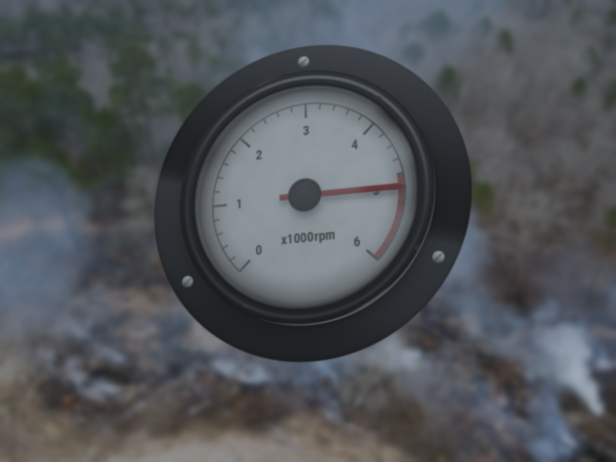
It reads 5000 rpm
